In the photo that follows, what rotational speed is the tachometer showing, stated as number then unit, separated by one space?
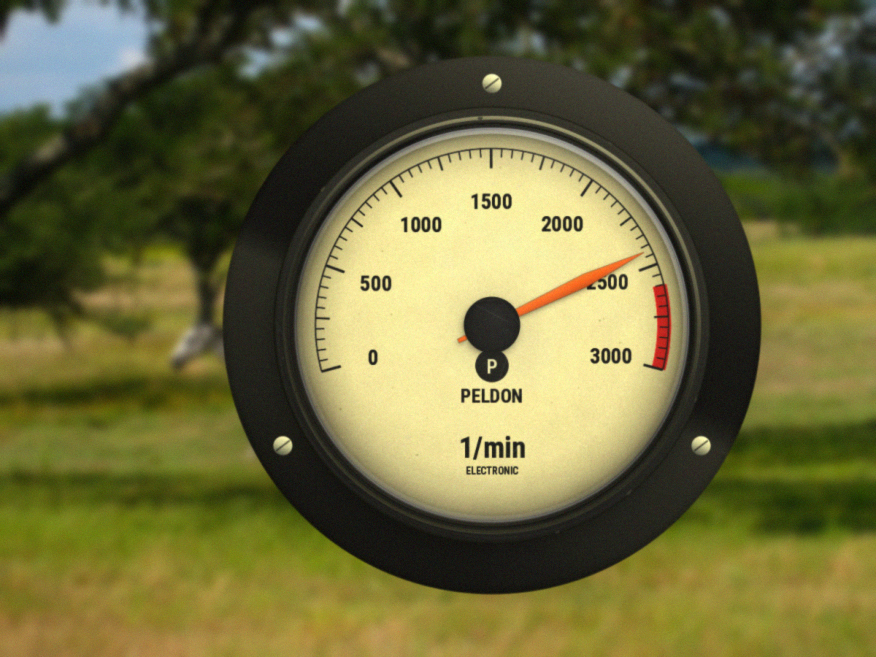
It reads 2425 rpm
